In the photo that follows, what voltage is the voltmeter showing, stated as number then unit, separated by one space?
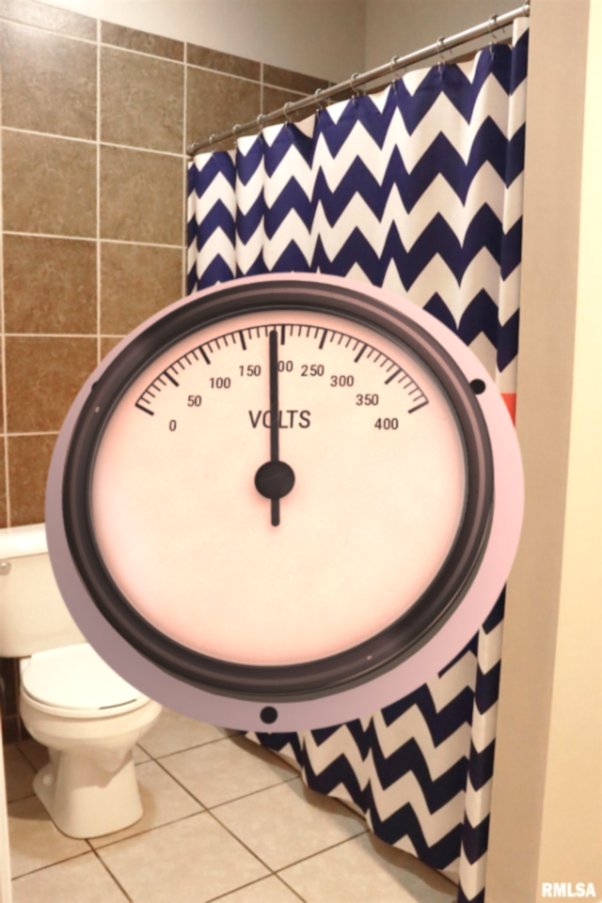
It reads 190 V
